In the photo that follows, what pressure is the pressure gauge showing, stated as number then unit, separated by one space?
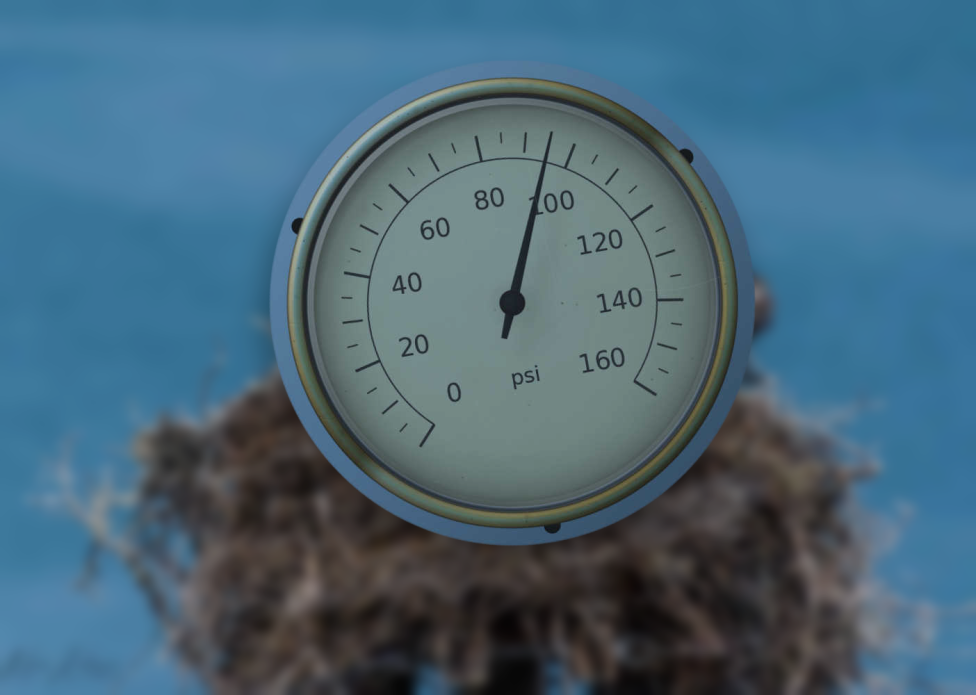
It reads 95 psi
